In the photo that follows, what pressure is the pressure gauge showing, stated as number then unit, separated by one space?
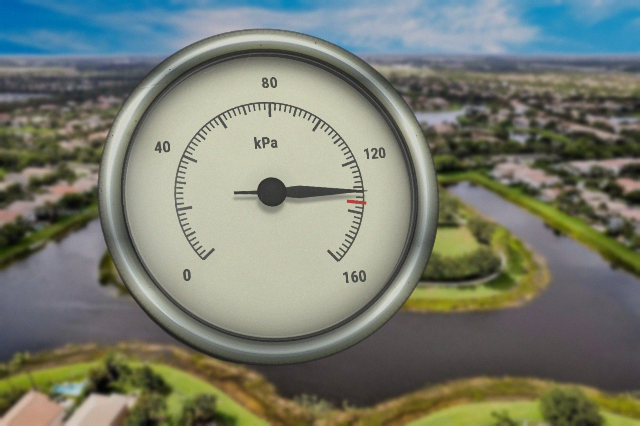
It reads 132 kPa
